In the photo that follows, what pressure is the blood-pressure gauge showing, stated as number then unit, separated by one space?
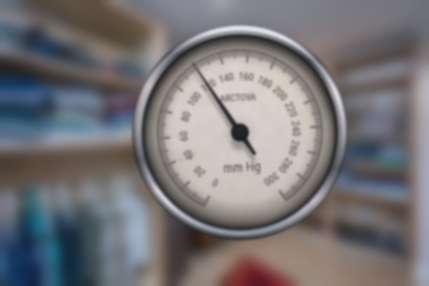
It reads 120 mmHg
